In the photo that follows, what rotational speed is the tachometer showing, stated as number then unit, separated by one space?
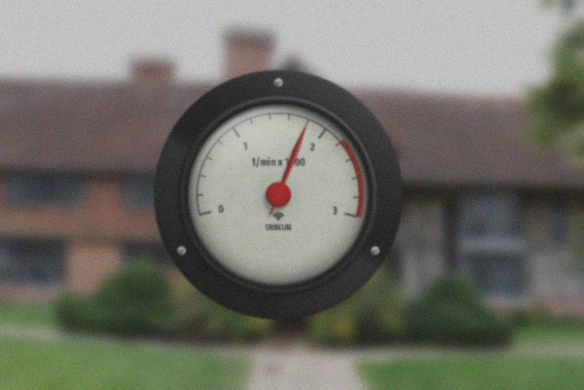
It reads 1800 rpm
